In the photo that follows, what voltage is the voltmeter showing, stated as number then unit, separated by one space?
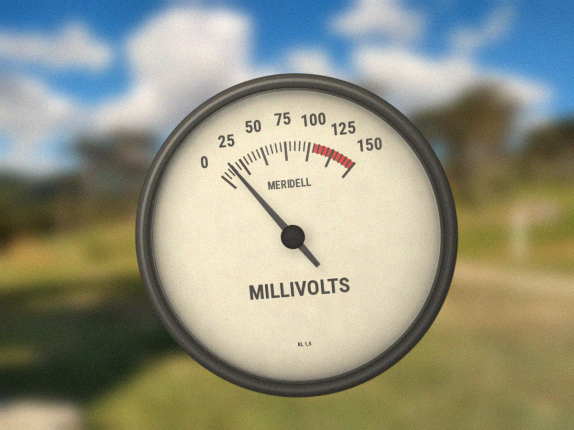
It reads 15 mV
